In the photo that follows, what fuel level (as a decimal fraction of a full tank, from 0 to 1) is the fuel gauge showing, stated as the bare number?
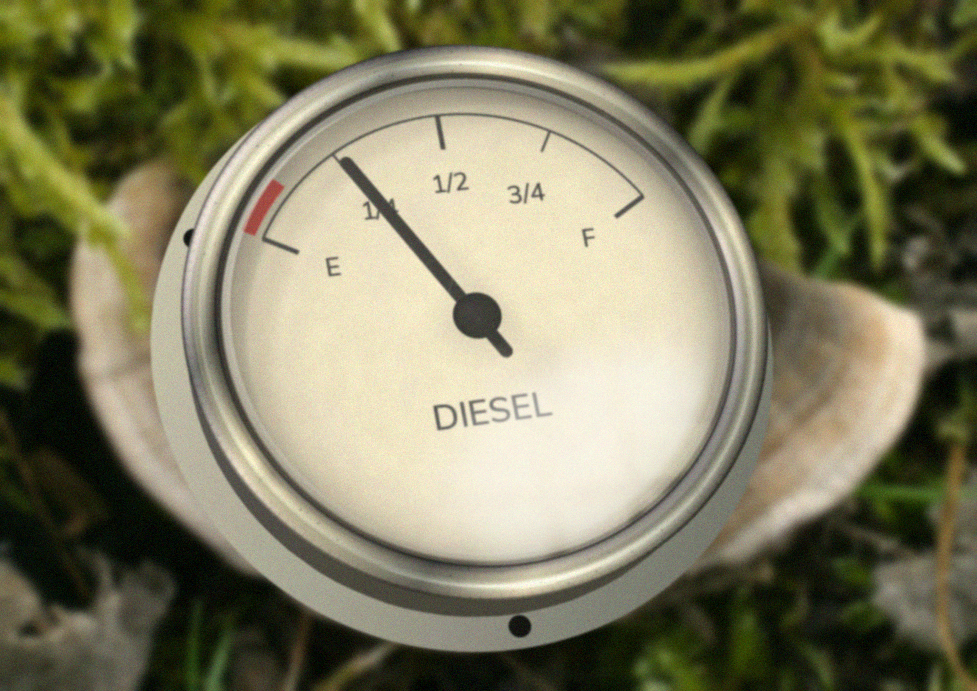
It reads 0.25
